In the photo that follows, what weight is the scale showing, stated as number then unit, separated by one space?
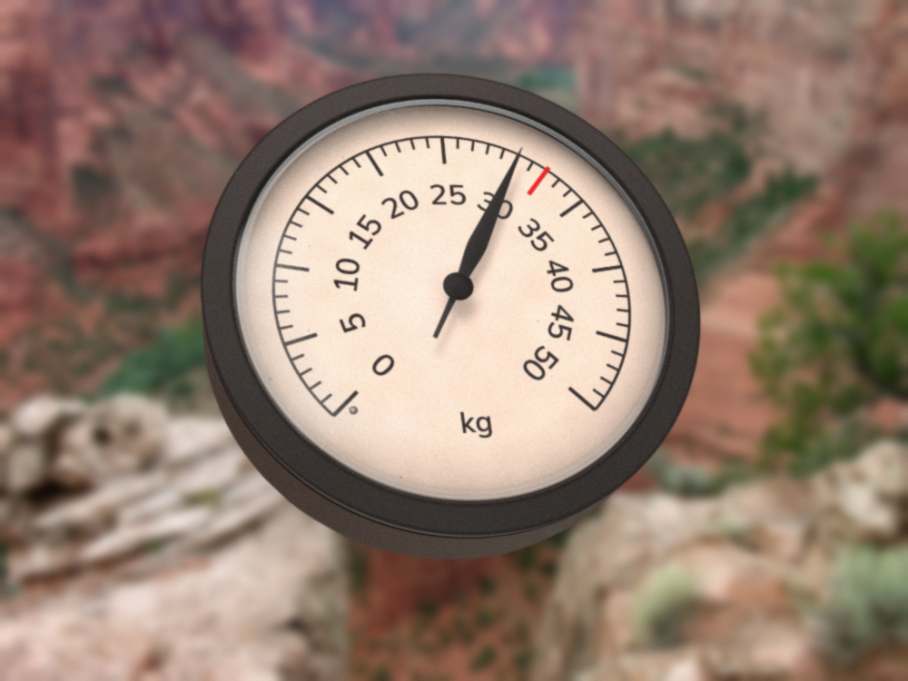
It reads 30 kg
